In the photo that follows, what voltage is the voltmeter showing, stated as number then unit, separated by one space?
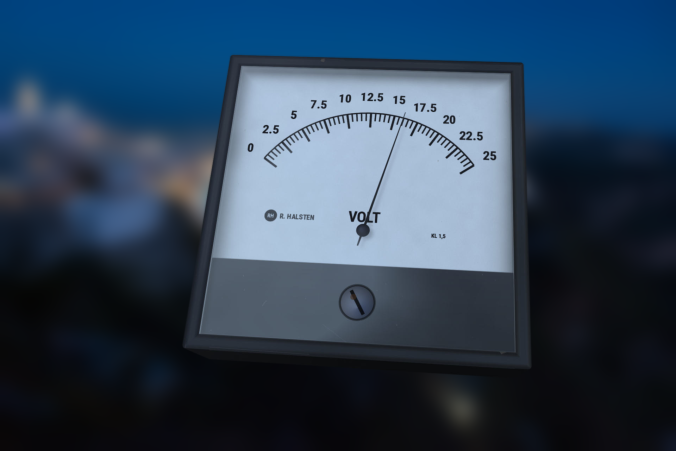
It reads 16 V
